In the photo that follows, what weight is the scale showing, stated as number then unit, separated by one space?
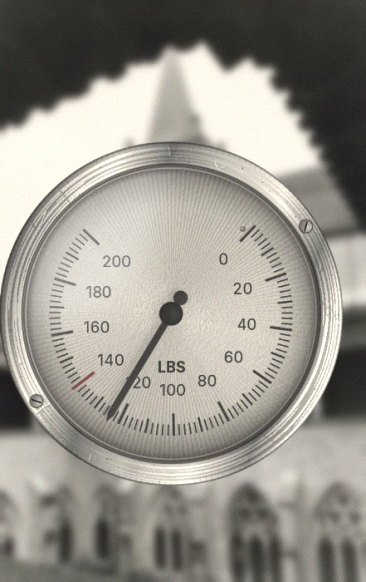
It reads 124 lb
